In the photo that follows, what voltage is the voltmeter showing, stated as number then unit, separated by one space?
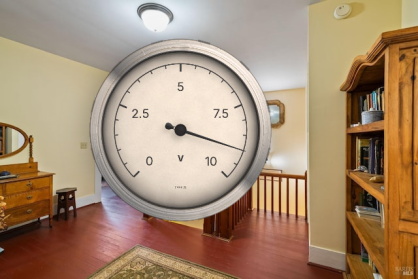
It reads 9 V
